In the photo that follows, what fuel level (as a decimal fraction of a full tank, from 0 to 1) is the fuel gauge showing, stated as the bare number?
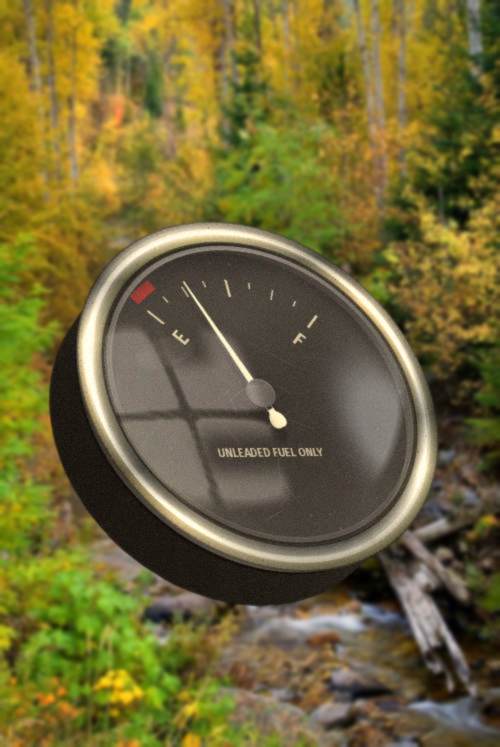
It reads 0.25
